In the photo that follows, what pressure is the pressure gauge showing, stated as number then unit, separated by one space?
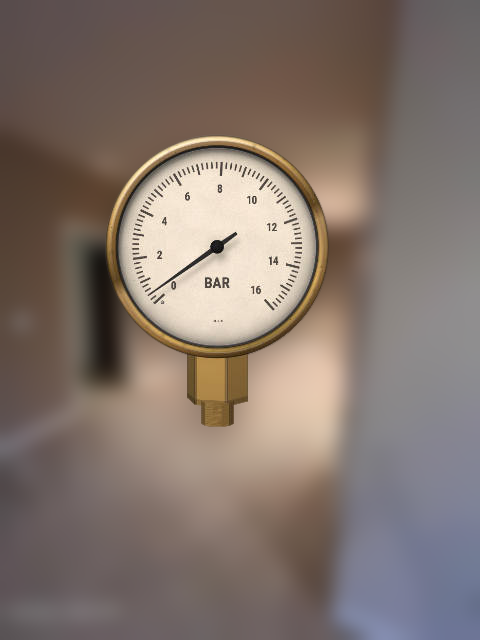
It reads 0.4 bar
